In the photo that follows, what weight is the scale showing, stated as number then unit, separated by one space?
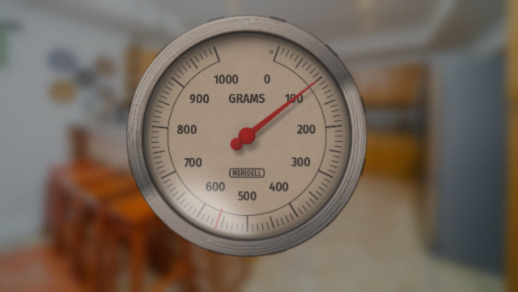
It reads 100 g
